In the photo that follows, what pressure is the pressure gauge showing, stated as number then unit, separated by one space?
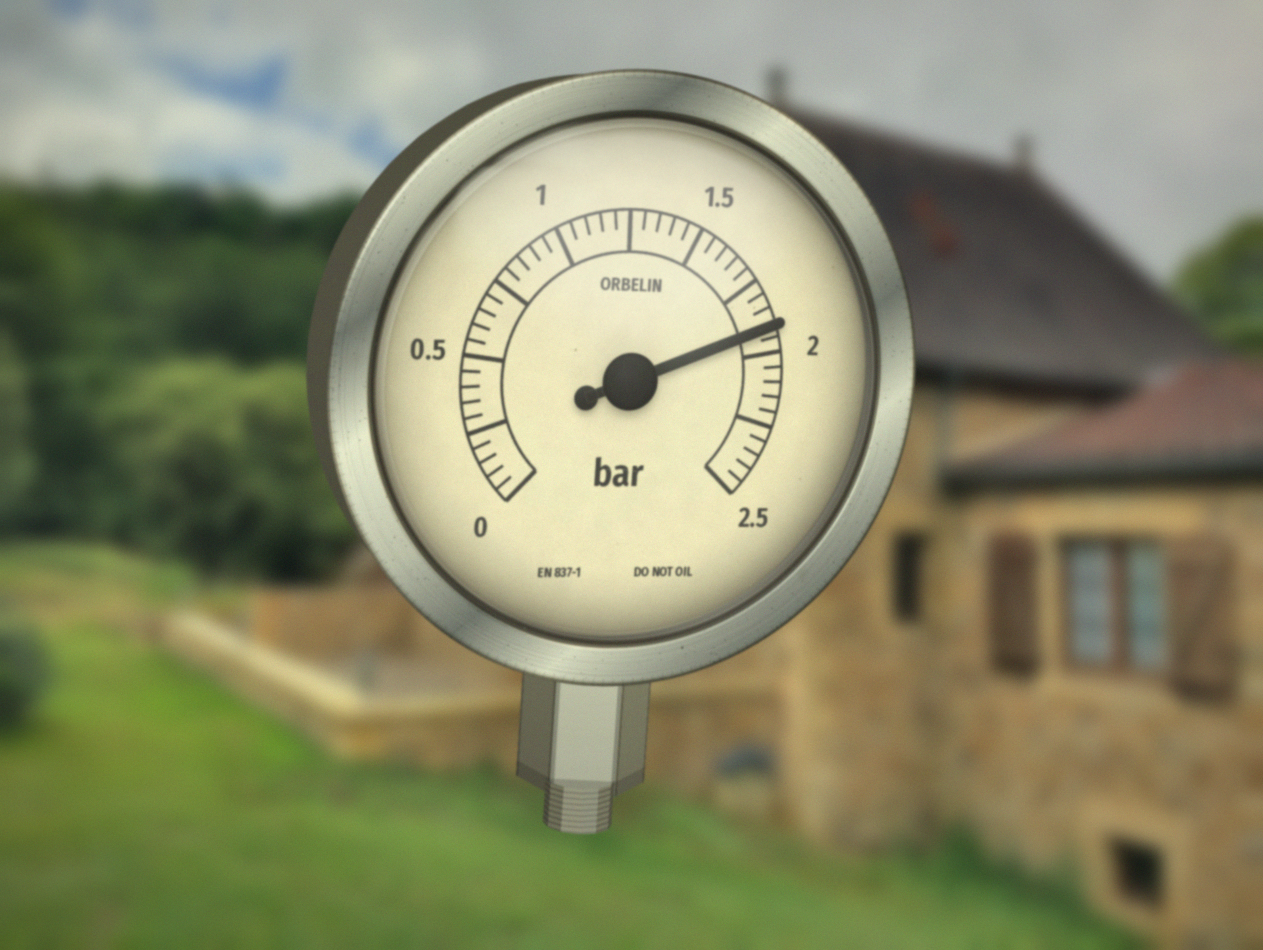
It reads 1.9 bar
